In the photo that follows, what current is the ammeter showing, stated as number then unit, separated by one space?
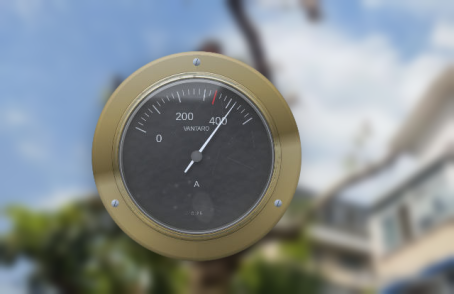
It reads 420 A
